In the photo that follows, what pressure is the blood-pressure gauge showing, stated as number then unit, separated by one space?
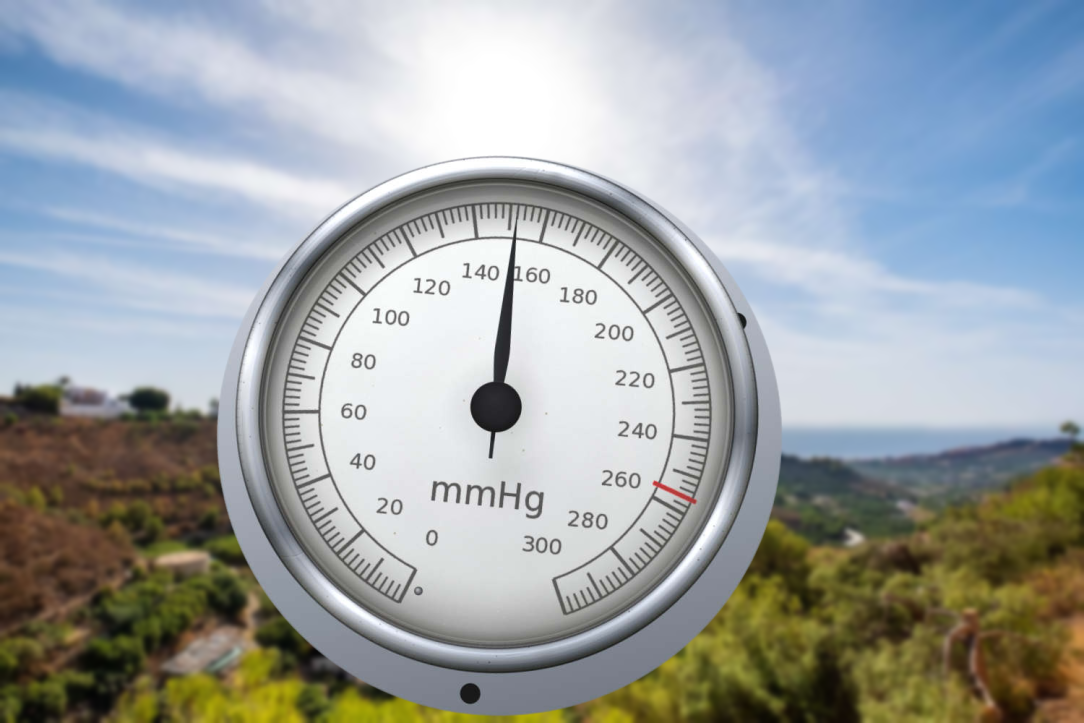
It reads 152 mmHg
